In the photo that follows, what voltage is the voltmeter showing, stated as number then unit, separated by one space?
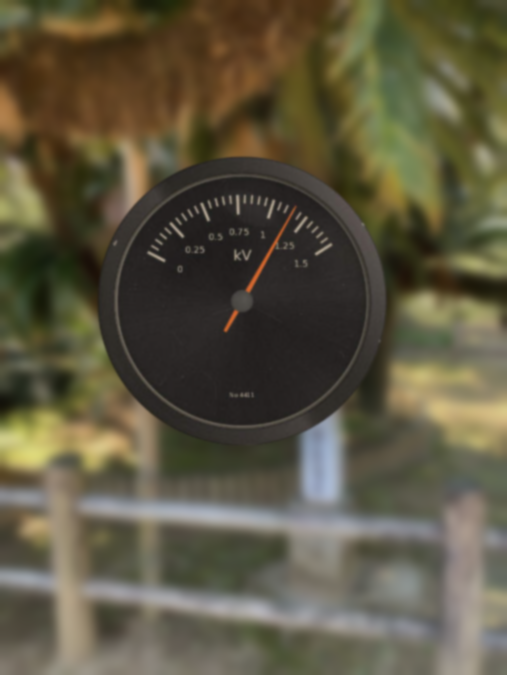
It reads 1.15 kV
